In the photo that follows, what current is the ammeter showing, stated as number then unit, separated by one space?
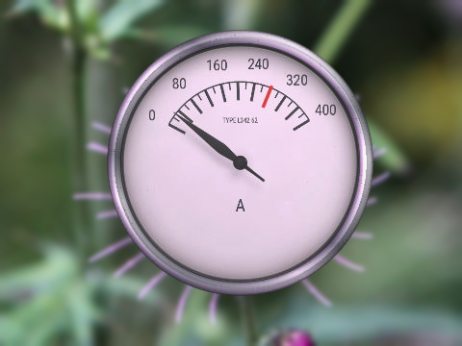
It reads 30 A
